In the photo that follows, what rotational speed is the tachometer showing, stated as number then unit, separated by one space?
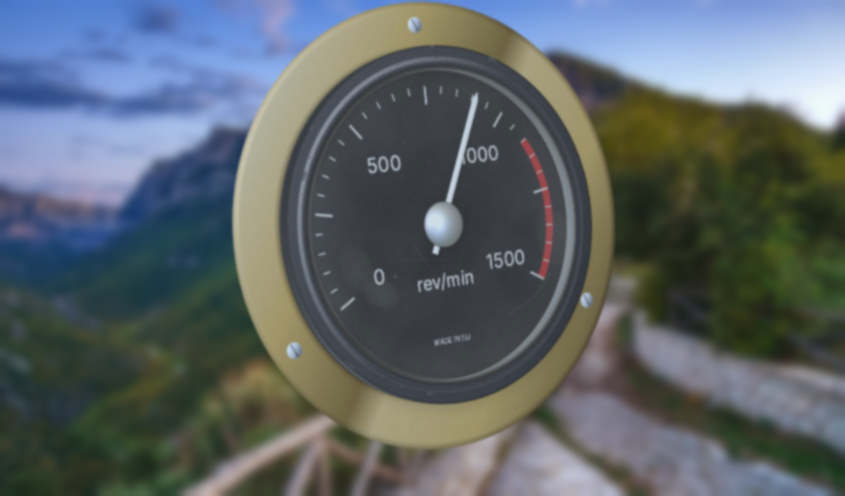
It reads 900 rpm
